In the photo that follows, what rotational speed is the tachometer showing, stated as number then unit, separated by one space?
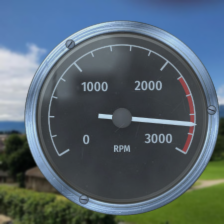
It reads 2700 rpm
